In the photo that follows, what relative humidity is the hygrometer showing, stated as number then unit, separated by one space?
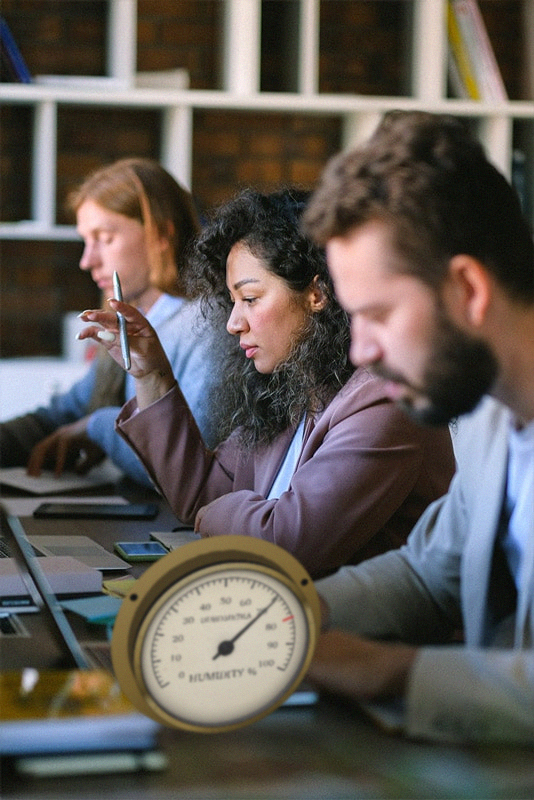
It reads 70 %
